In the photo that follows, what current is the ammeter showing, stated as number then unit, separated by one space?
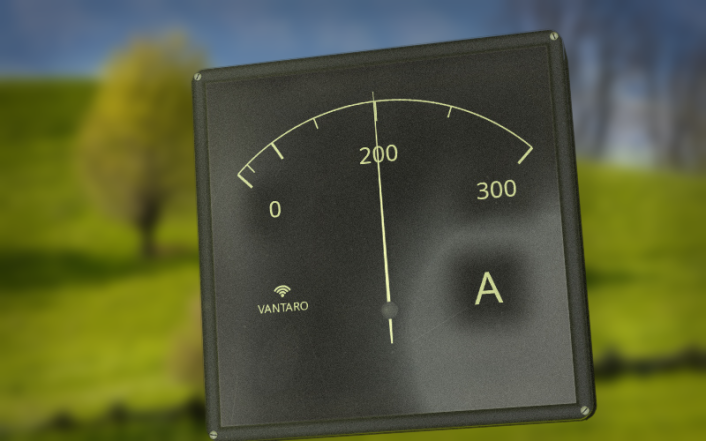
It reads 200 A
